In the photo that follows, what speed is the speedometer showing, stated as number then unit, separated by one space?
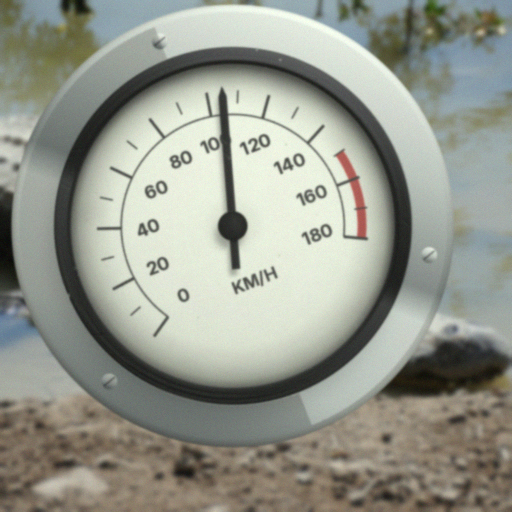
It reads 105 km/h
